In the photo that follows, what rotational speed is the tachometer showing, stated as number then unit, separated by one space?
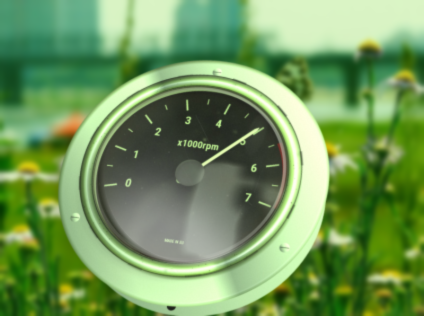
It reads 5000 rpm
